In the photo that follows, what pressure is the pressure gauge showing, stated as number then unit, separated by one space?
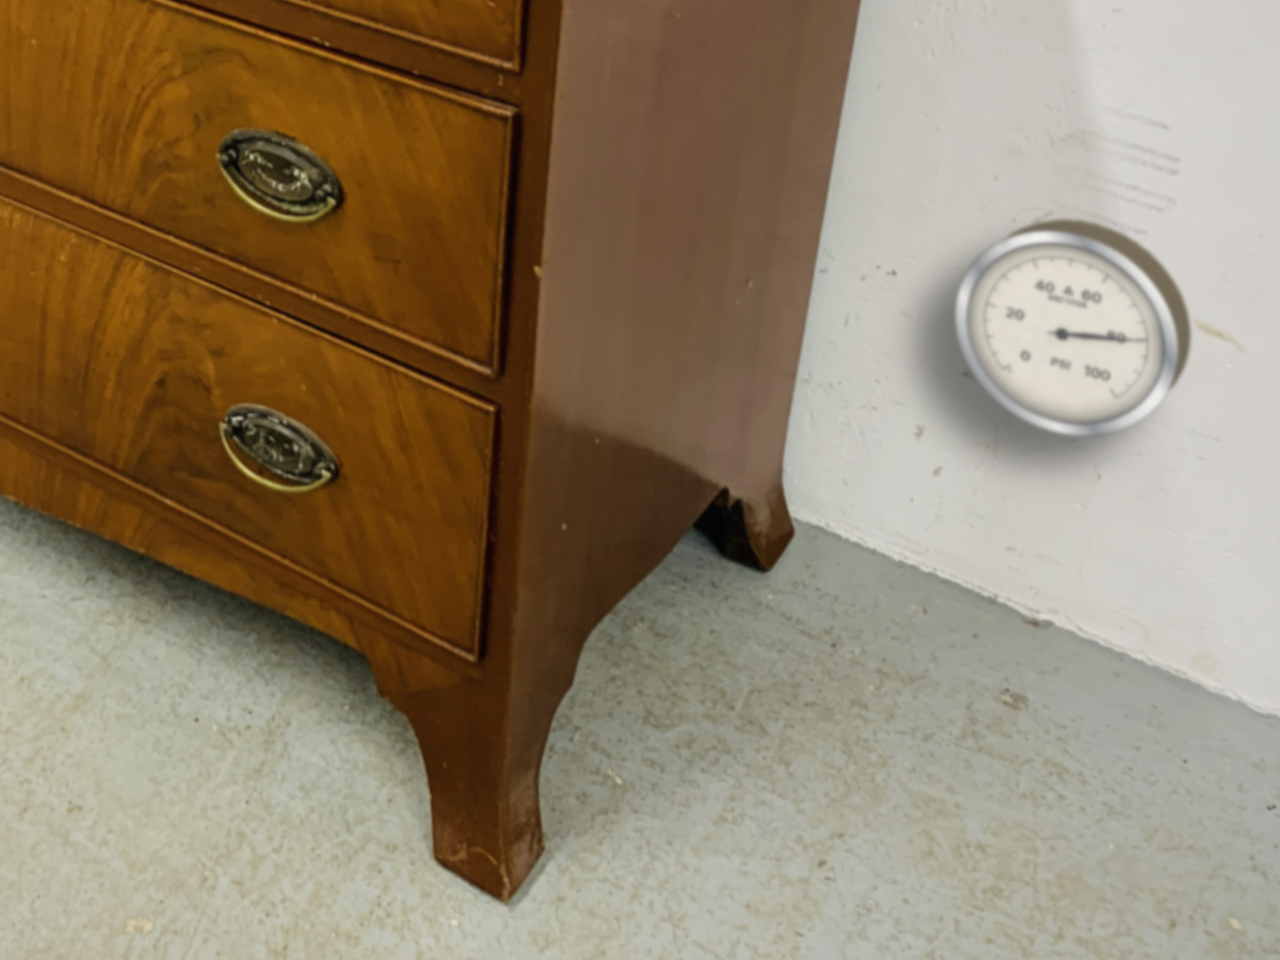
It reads 80 psi
